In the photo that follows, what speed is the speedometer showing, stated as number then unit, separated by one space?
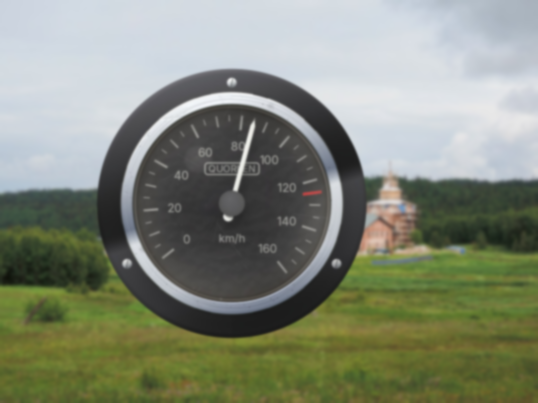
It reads 85 km/h
